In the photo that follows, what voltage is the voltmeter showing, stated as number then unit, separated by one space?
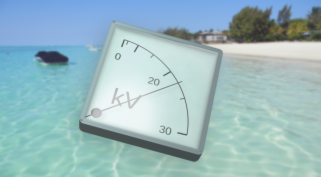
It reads 22.5 kV
